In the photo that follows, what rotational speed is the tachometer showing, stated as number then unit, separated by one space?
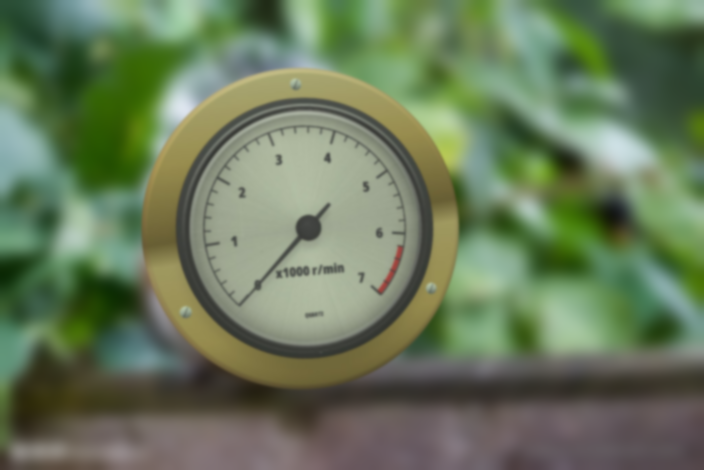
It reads 0 rpm
